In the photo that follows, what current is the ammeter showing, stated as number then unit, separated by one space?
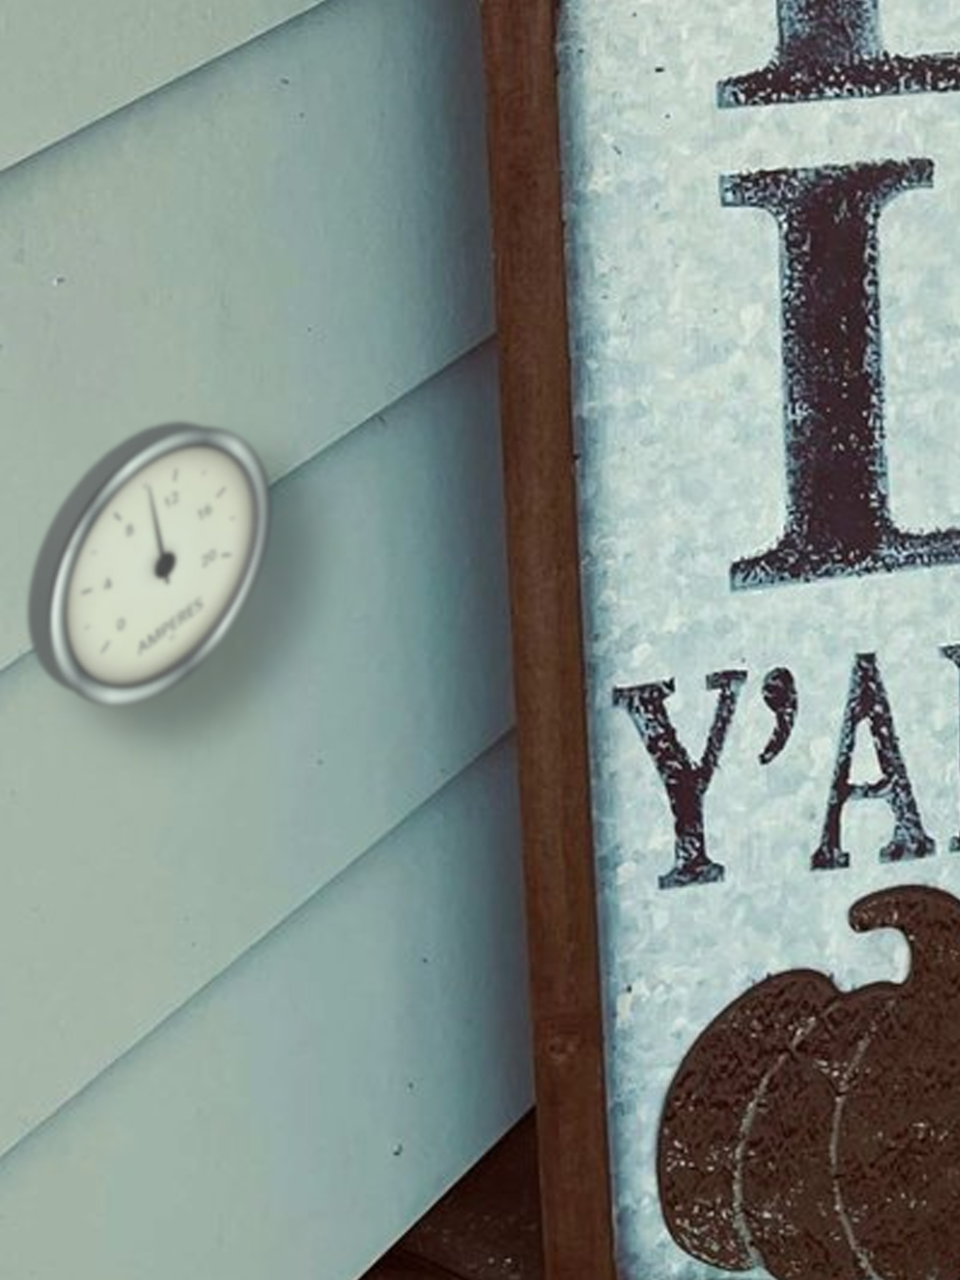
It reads 10 A
